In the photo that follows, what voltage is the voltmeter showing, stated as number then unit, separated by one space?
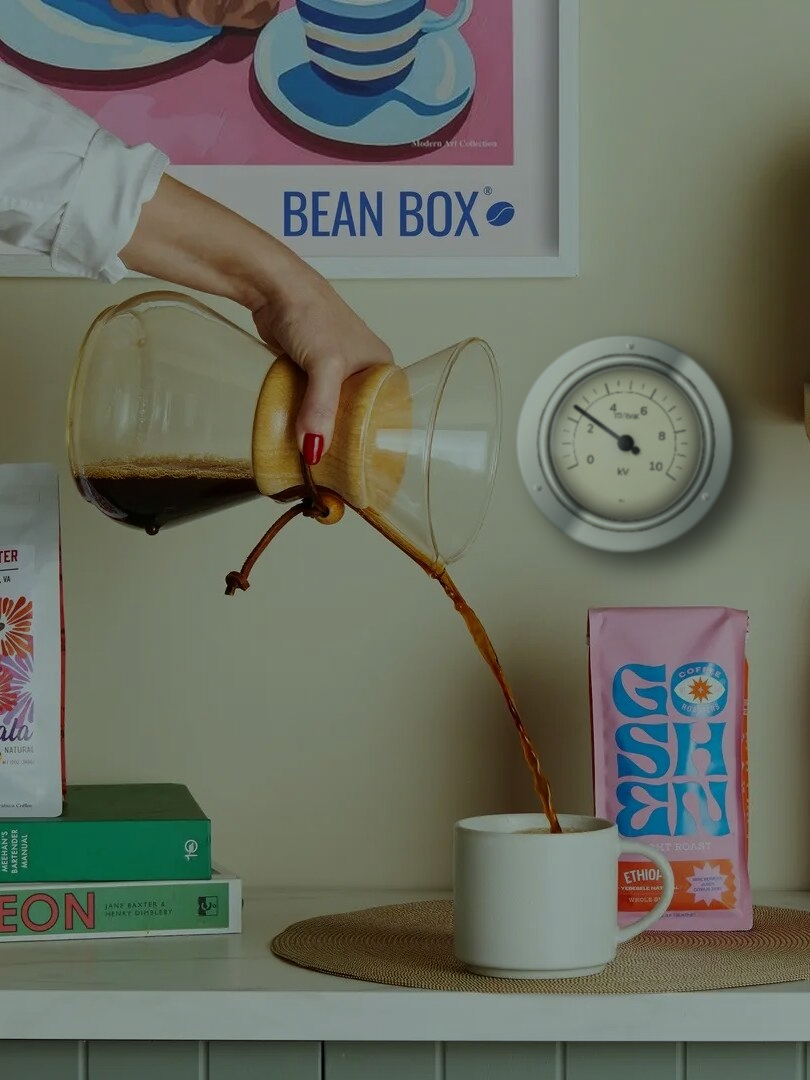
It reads 2.5 kV
